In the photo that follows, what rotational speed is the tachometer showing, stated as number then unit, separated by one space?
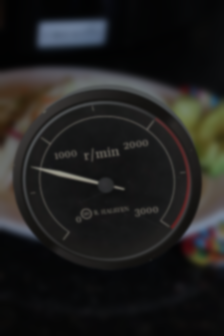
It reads 750 rpm
